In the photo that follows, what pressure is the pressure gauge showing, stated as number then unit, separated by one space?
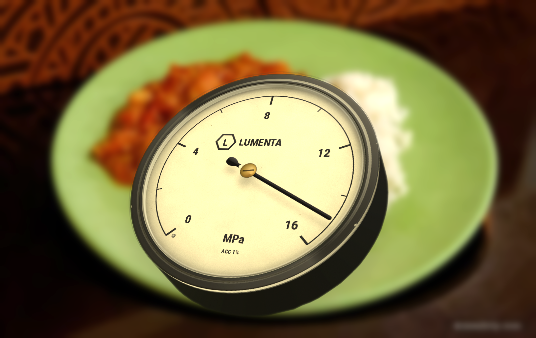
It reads 15 MPa
